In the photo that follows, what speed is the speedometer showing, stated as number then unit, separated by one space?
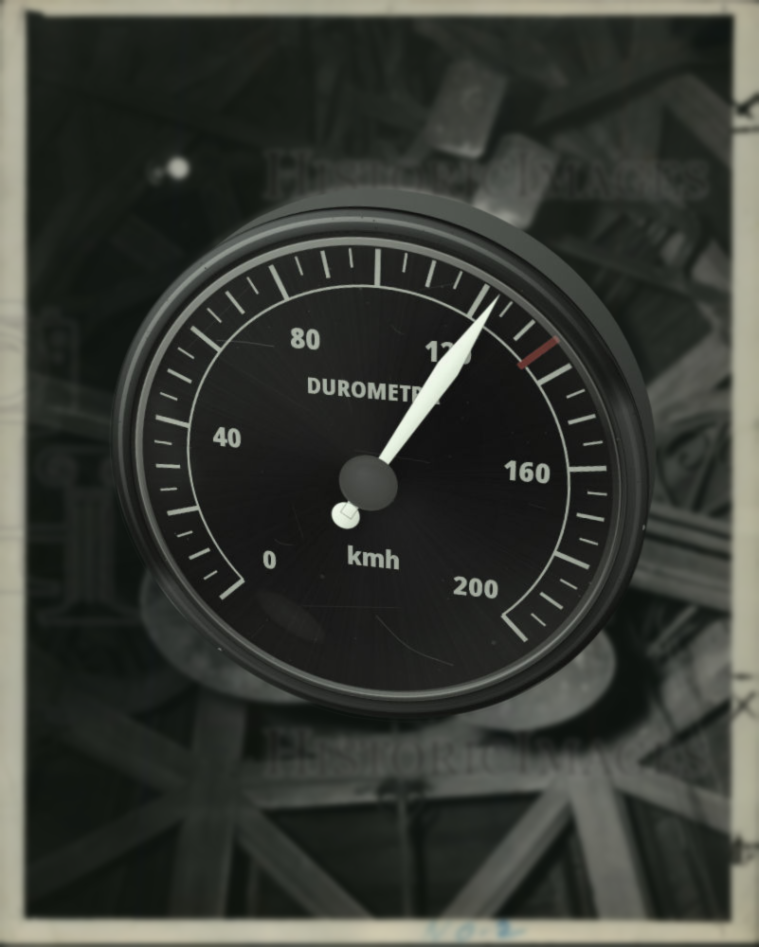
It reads 122.5 km/h
